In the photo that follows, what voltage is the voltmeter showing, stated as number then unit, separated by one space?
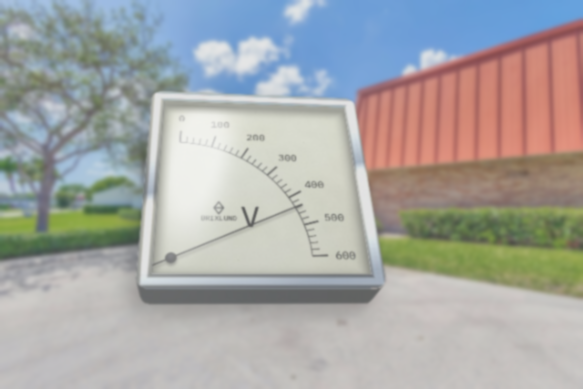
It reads 440 V
